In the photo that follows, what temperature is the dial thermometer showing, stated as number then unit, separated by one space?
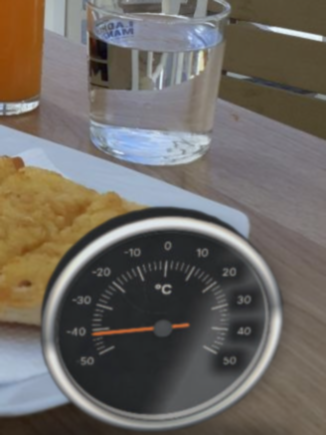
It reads -40 °C
